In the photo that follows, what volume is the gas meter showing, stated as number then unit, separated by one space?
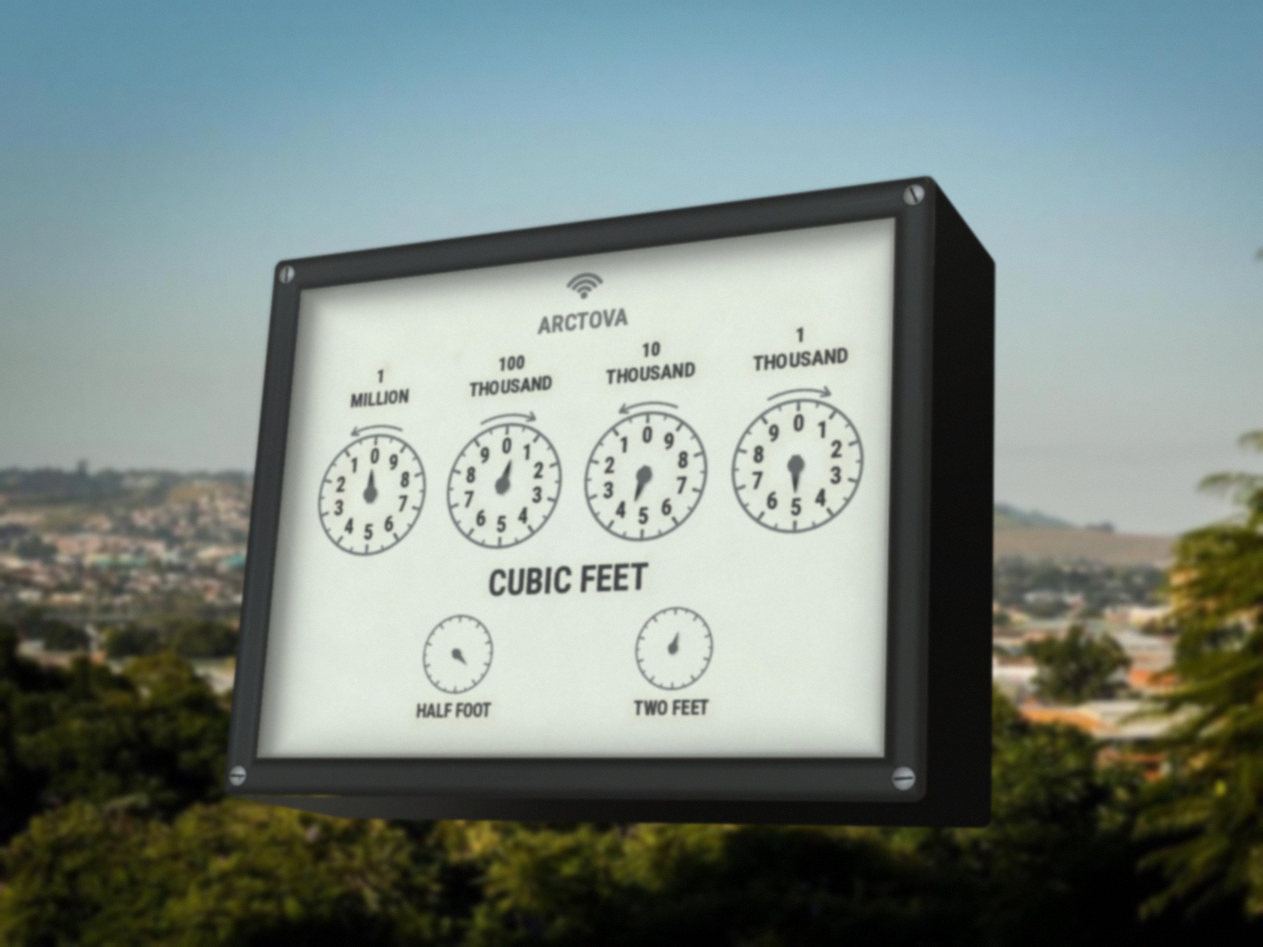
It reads 4500 ft³
